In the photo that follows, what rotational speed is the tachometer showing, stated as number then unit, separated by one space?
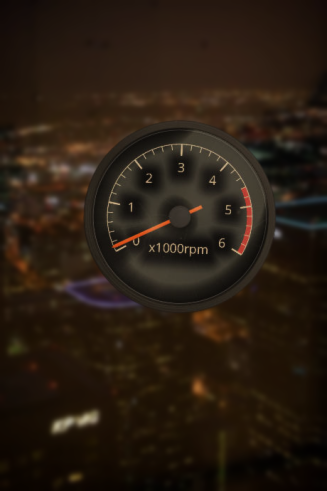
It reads 100 rpm
